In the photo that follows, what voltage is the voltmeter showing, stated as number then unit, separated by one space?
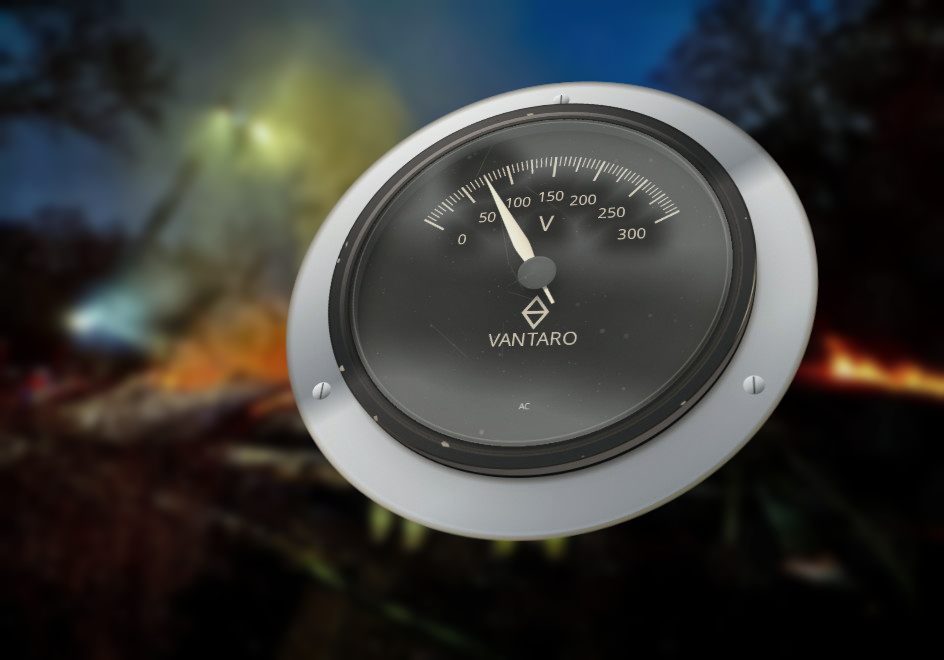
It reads 75 V
